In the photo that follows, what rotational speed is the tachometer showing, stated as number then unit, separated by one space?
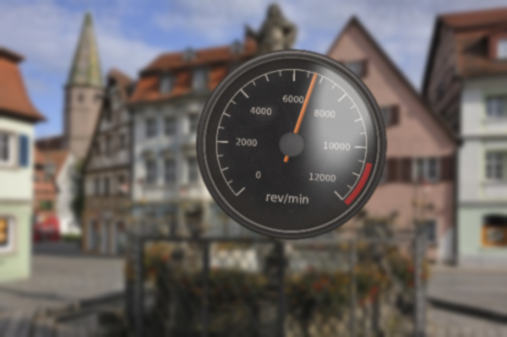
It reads 6750 rpm
